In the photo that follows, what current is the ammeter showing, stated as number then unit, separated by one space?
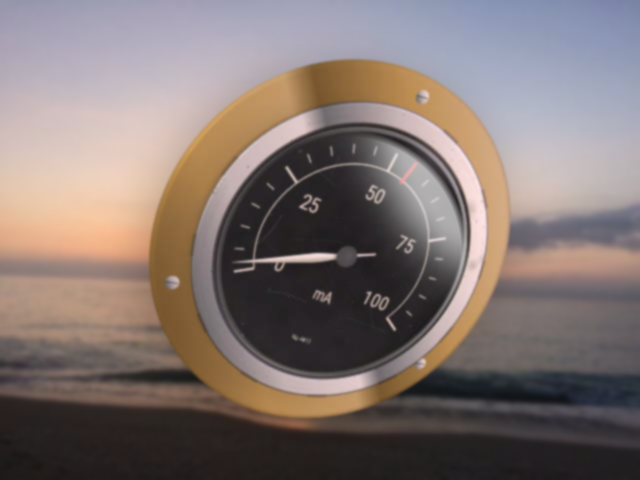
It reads 2.5 mA
